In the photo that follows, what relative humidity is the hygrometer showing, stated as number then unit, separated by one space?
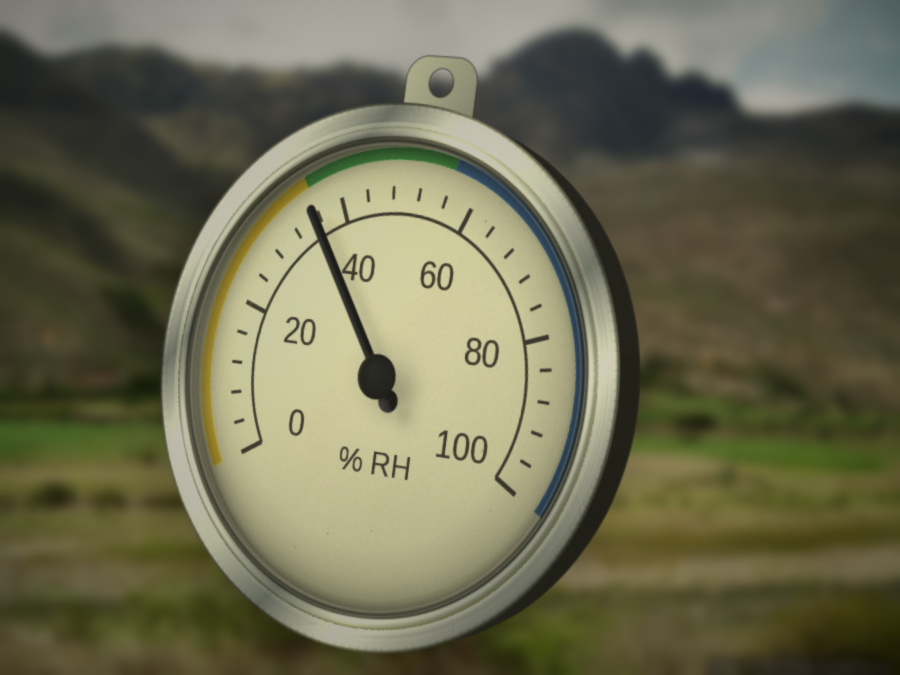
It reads 36 %
